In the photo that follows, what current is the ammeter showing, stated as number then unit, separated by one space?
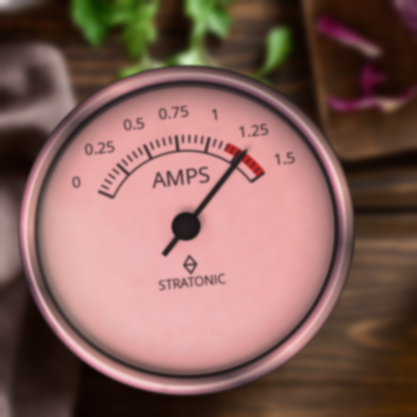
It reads 1.3 A
